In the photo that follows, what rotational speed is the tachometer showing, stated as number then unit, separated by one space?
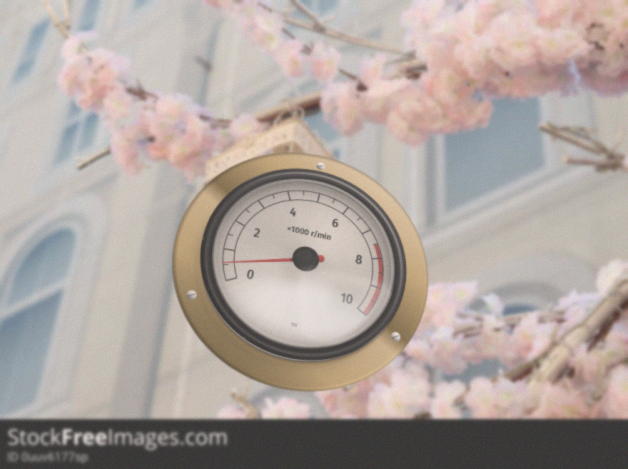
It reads 500 rpm
